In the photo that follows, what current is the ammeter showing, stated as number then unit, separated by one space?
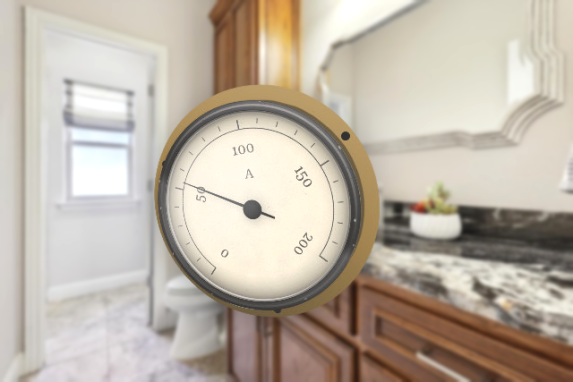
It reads 55 A
